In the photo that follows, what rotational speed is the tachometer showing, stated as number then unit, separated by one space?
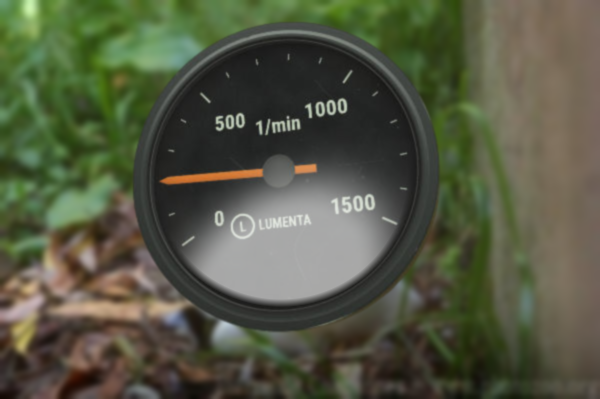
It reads 200 rpm
